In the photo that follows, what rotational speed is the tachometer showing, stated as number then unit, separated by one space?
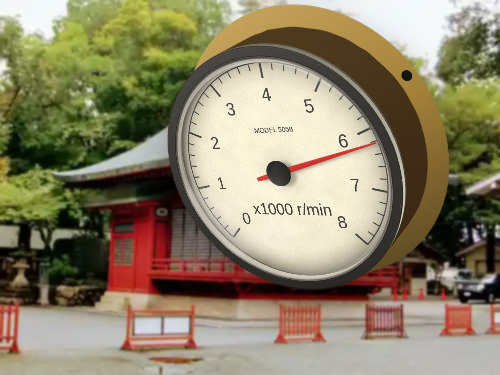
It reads 6200 rpm
